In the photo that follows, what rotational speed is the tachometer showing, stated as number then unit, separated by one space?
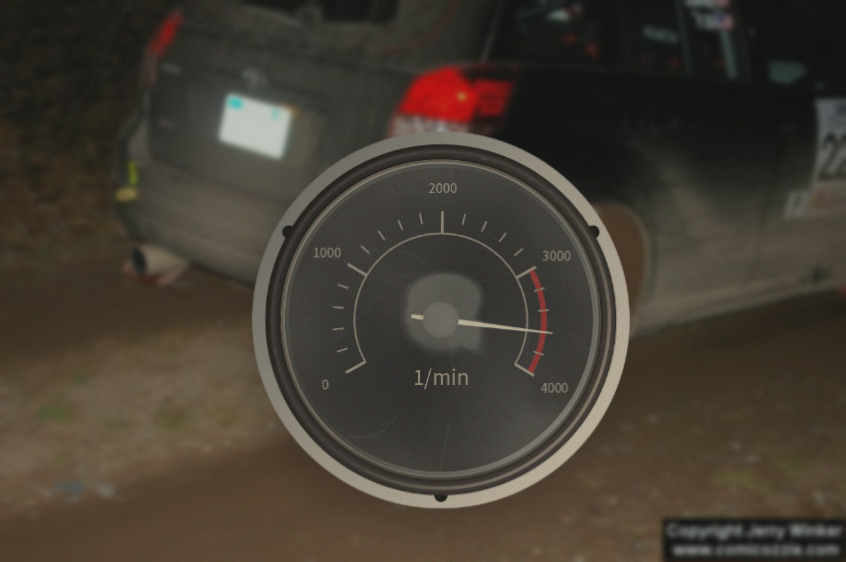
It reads 3600 rpm
